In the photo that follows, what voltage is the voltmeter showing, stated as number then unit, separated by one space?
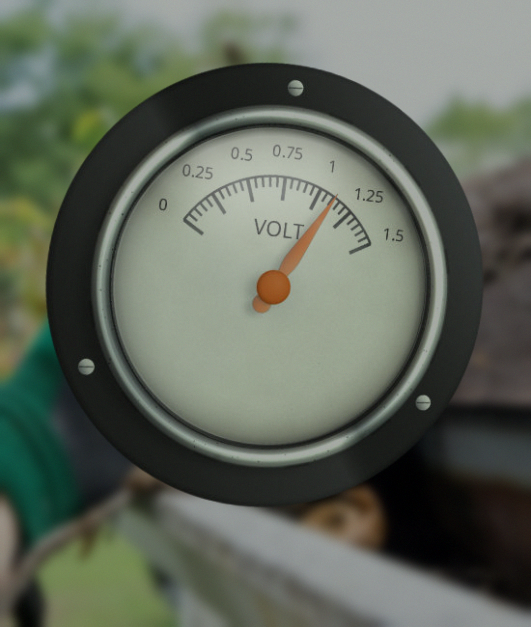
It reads 1.1 V
